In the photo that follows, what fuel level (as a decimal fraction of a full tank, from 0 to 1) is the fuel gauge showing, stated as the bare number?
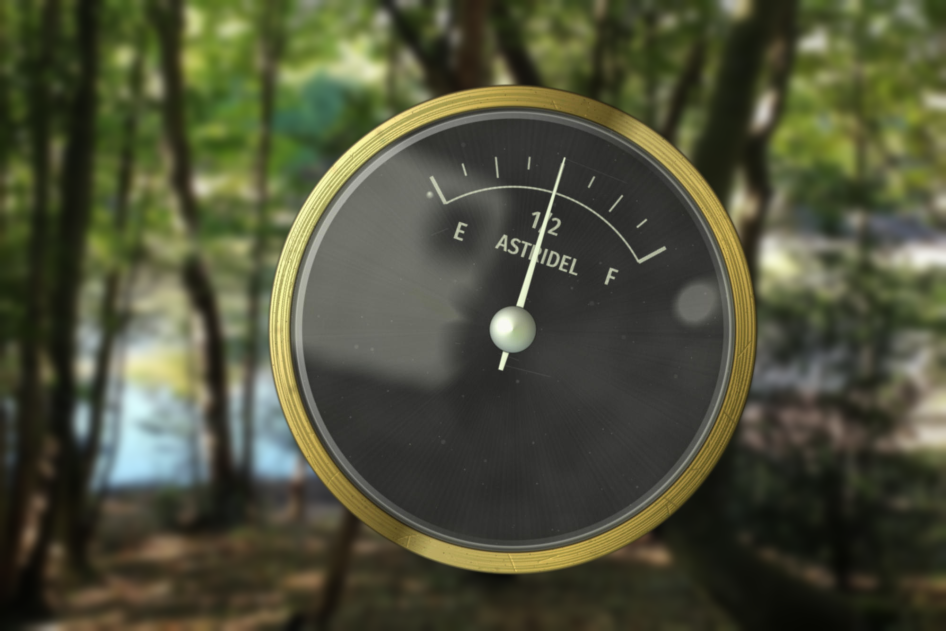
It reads 0.5
